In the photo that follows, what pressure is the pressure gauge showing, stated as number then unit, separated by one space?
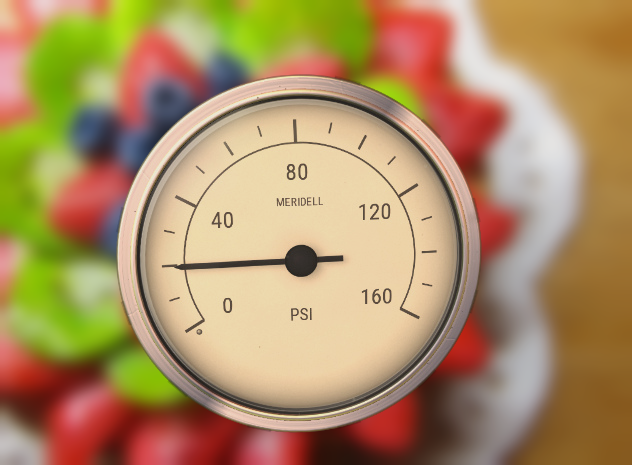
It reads 20 psi
